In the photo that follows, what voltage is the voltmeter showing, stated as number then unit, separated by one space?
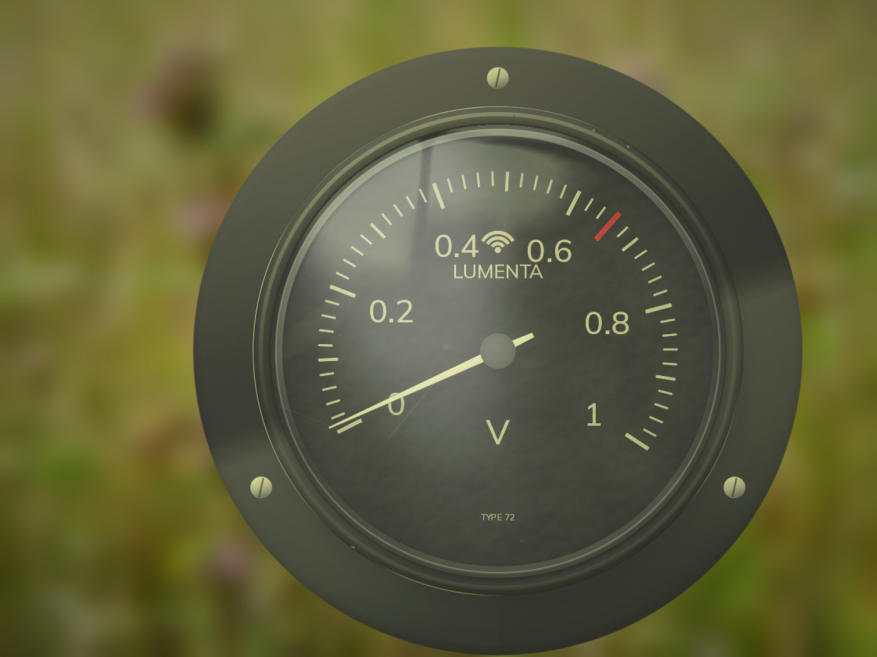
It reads 0.01 V
